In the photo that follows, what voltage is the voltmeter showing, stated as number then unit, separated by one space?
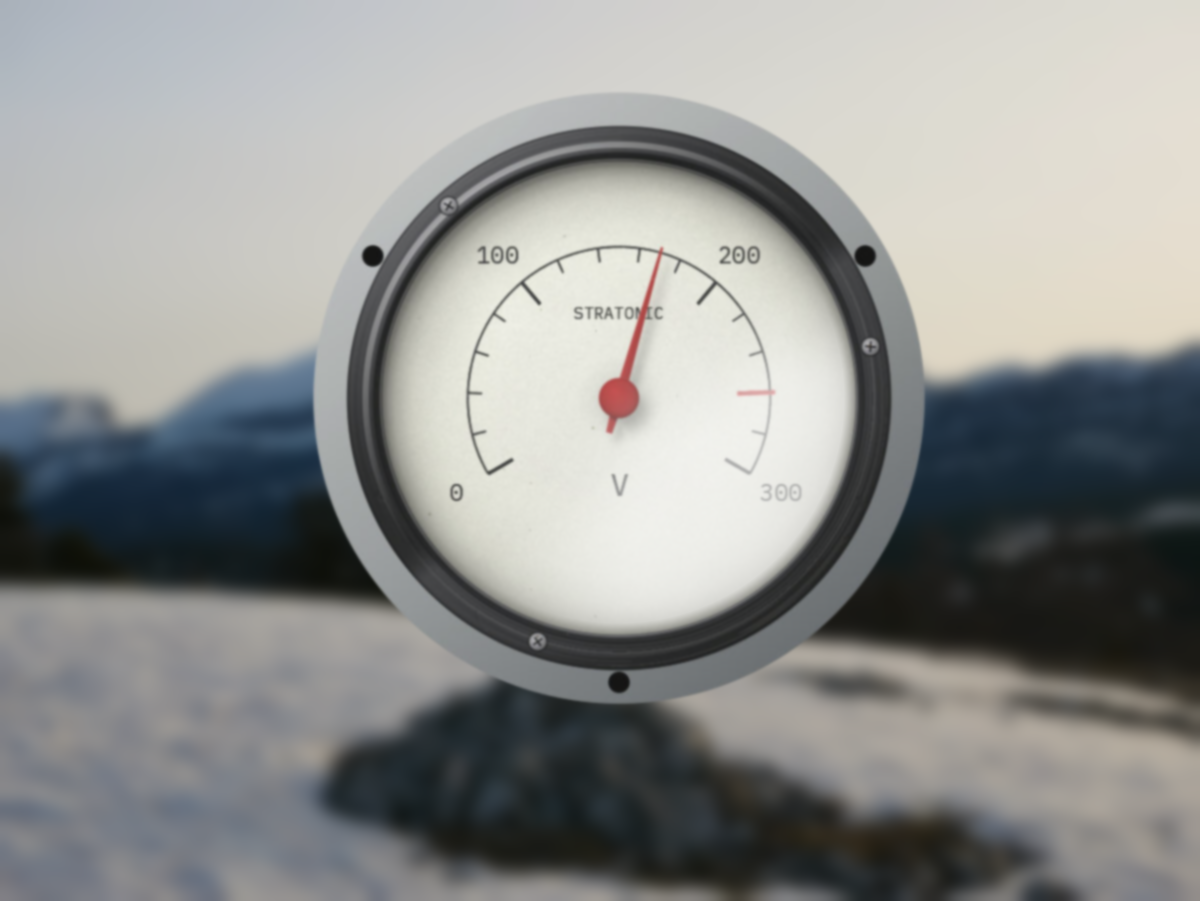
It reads 170 V
